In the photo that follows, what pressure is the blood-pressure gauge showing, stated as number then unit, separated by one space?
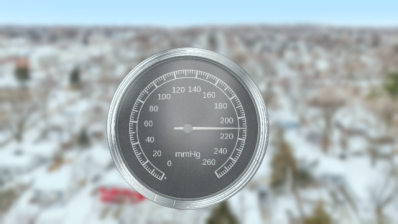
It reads 210 mmHg
